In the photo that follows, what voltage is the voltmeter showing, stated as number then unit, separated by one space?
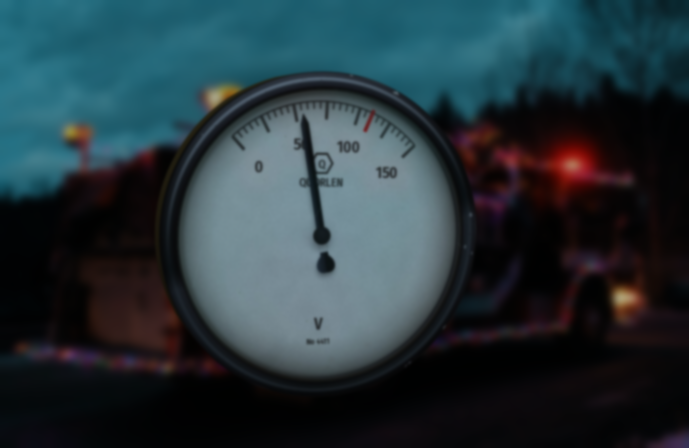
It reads 55 V
